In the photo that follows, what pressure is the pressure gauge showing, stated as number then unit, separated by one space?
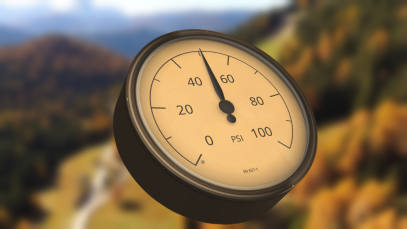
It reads 50 psi
